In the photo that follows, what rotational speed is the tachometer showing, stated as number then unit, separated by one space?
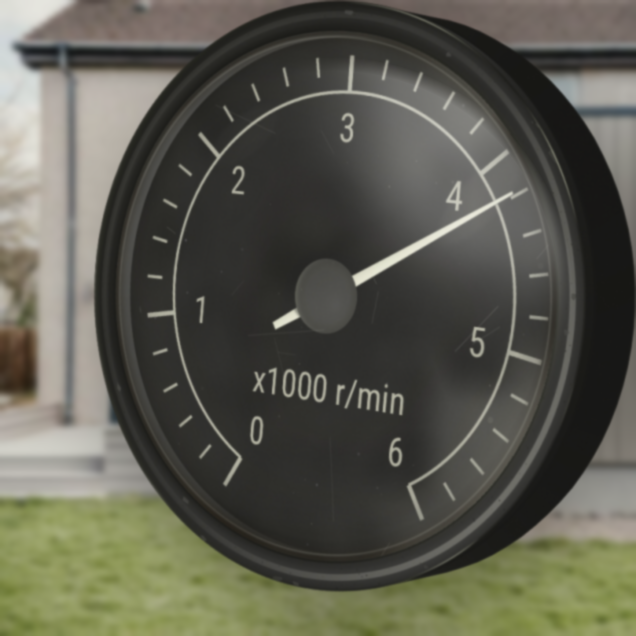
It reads 4200 rpm
